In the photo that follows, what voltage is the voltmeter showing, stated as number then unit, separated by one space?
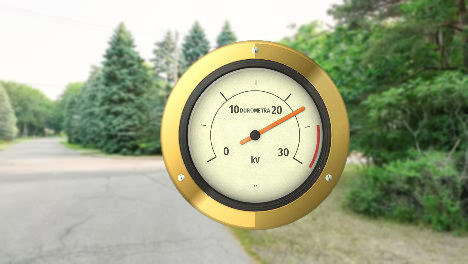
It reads 22.5 kV
